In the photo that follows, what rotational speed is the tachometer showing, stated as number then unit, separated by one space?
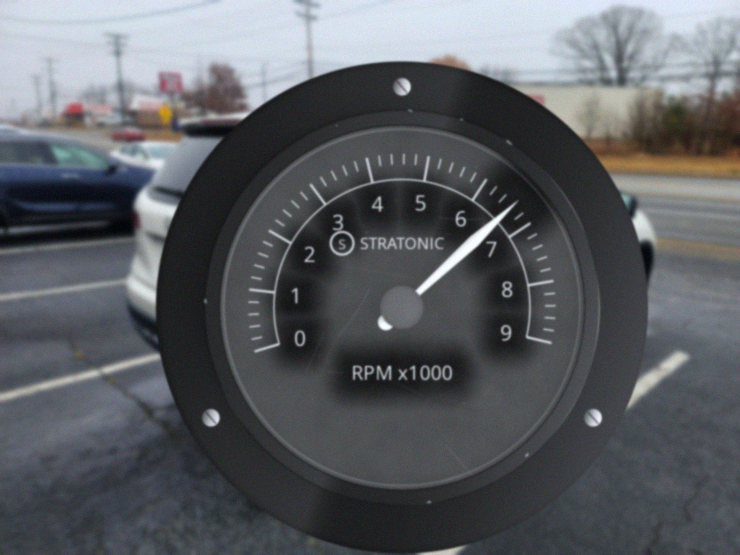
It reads 6600 rpm
